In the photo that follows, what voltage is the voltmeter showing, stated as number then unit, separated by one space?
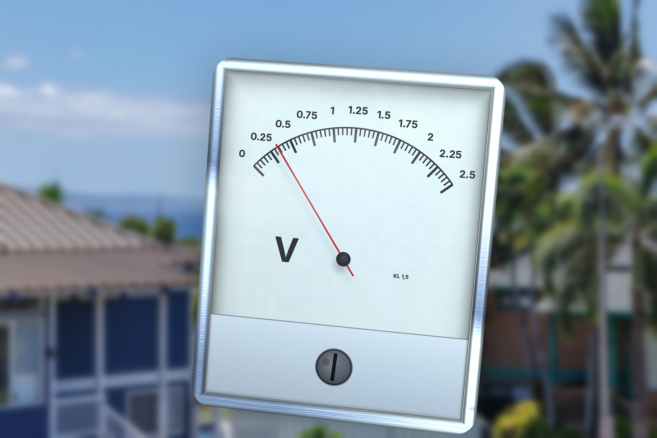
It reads 0.35 V
